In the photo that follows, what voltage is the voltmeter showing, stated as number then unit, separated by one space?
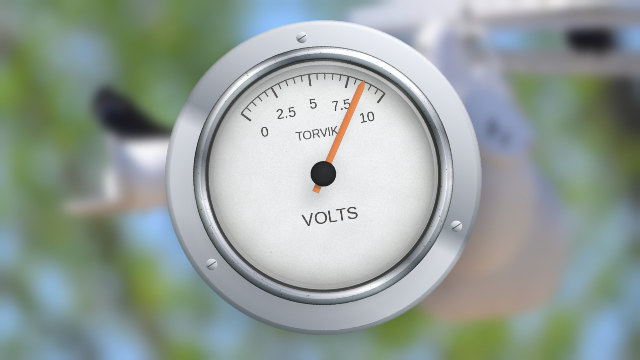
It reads 8.5 V
